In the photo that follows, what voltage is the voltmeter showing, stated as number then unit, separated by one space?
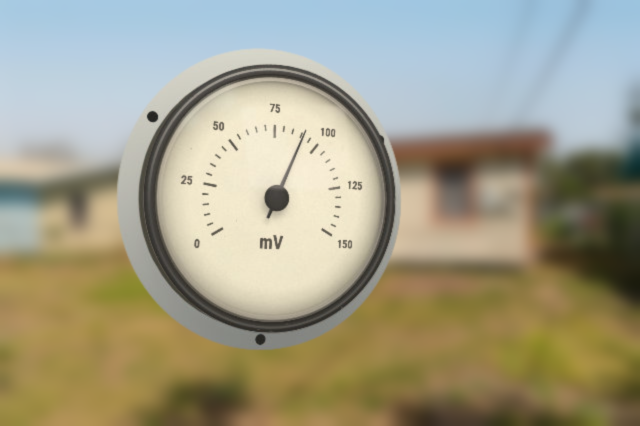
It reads 90 mV
